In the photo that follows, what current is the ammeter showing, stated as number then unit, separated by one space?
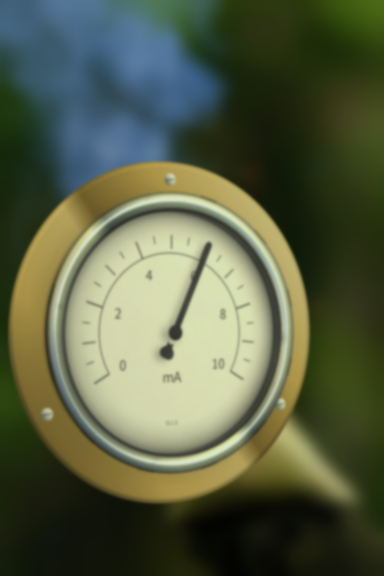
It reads 6 mA
